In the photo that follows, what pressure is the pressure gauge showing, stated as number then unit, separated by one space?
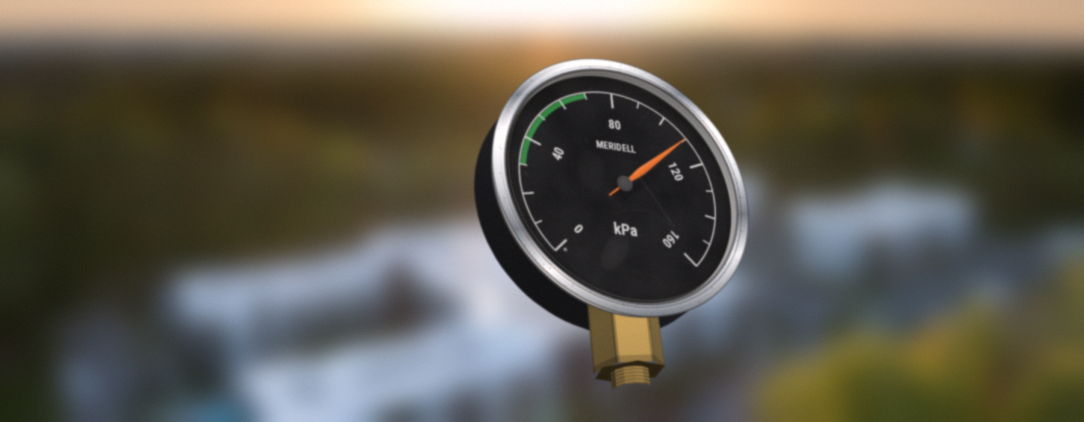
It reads 110 kPa
